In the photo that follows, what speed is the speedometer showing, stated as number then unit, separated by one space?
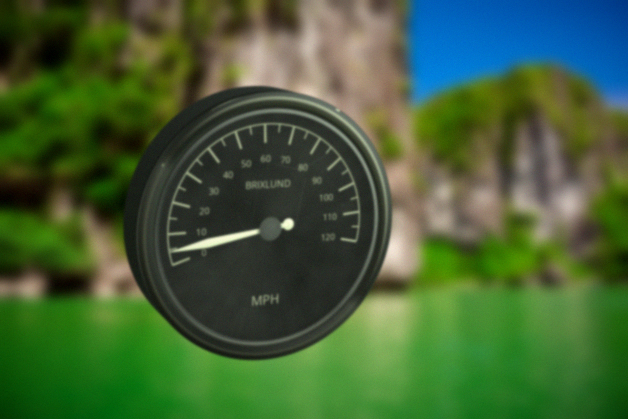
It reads 5 mph
